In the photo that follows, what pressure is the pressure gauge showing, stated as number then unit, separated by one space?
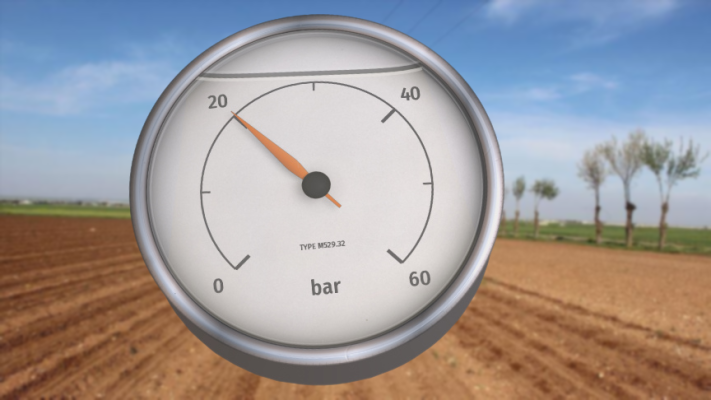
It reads 20 bar
